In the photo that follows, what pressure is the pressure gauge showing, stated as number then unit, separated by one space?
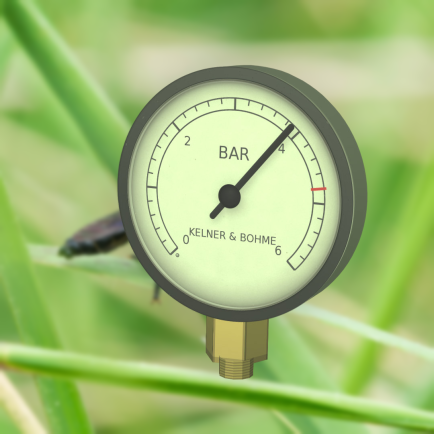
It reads 3.9 bar
